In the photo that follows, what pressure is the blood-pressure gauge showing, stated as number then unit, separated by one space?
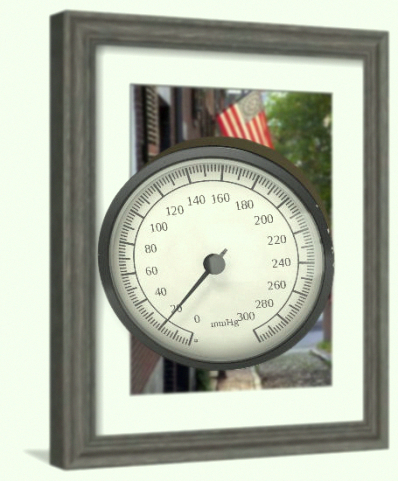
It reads 20 mmHg
